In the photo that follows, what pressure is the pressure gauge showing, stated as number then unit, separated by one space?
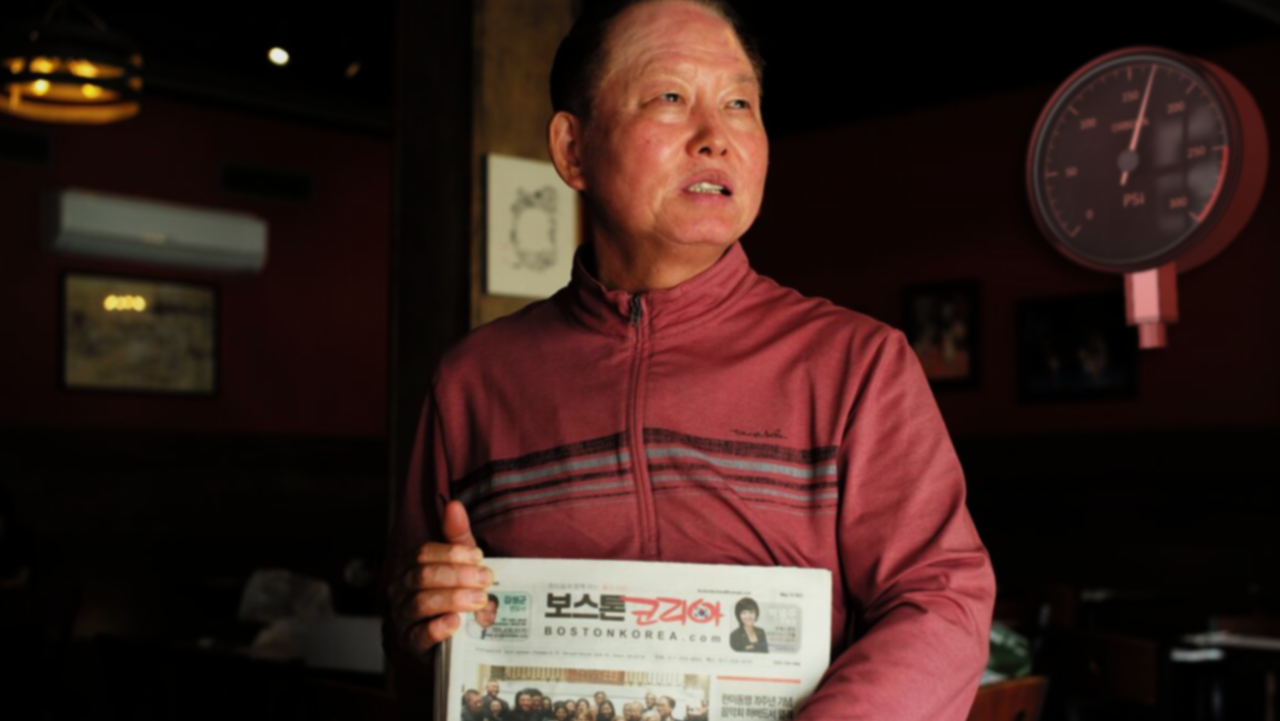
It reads 170 psi
